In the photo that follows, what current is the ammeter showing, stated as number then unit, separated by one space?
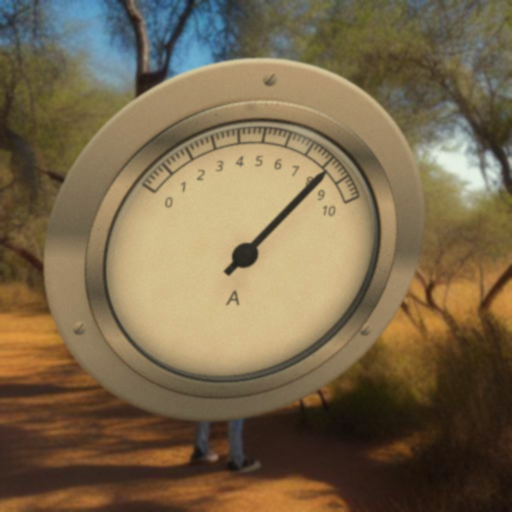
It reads 8 A
